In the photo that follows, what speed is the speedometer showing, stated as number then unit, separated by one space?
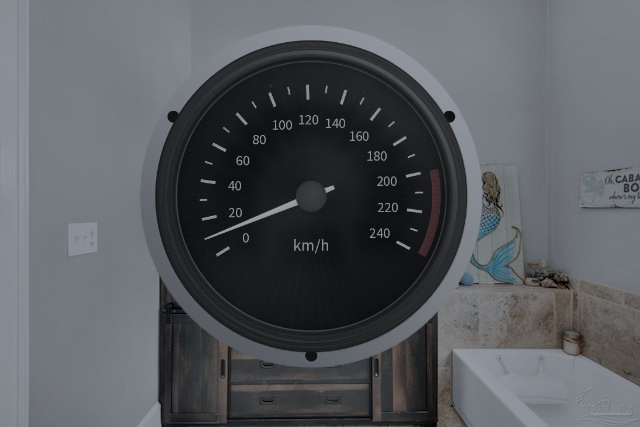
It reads 10 km/h
